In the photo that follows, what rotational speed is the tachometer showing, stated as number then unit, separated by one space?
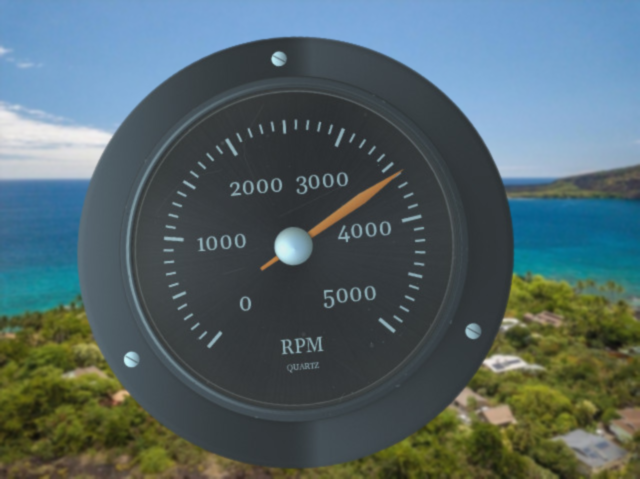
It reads 3600 rpm
